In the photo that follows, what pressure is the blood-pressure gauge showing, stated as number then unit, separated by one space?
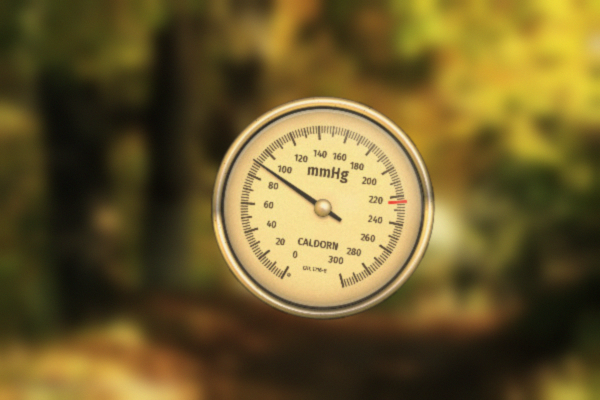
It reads 90 mmHg
